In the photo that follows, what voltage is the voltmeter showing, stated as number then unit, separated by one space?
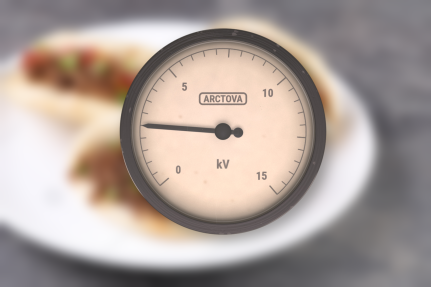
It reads 2.5 kV
